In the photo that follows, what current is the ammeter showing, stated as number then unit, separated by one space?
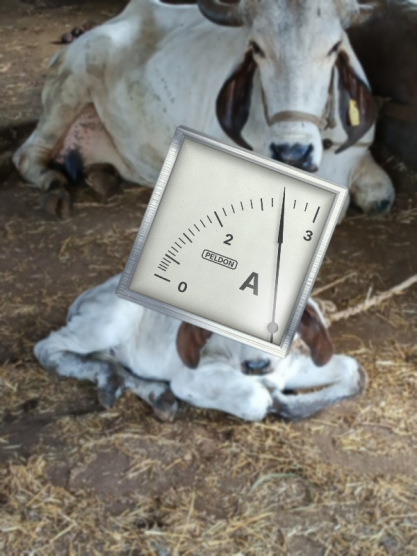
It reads 2.7 A
